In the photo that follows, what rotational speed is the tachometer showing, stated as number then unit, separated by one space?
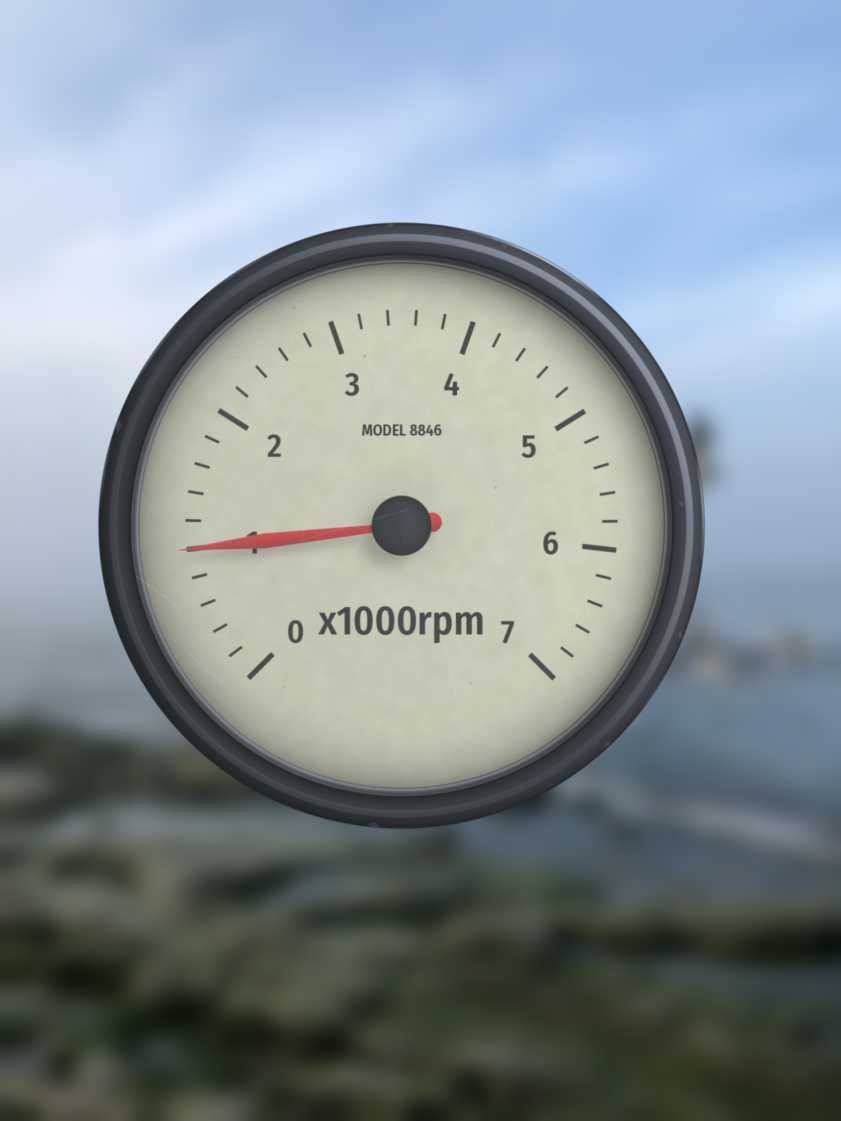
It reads 1000 rpm
